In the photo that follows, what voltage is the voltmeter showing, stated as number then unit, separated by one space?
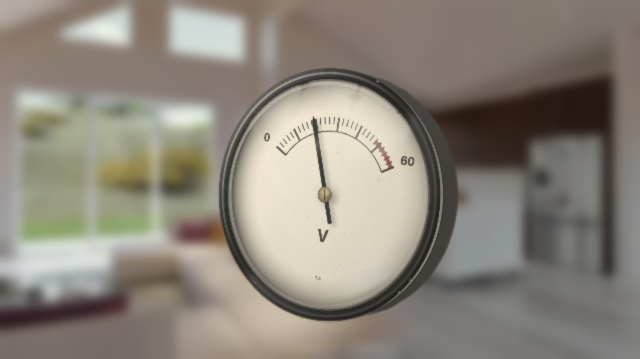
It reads 20 V
